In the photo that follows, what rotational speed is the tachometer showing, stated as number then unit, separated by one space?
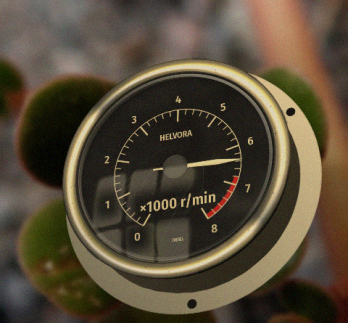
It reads 6400 rpm
